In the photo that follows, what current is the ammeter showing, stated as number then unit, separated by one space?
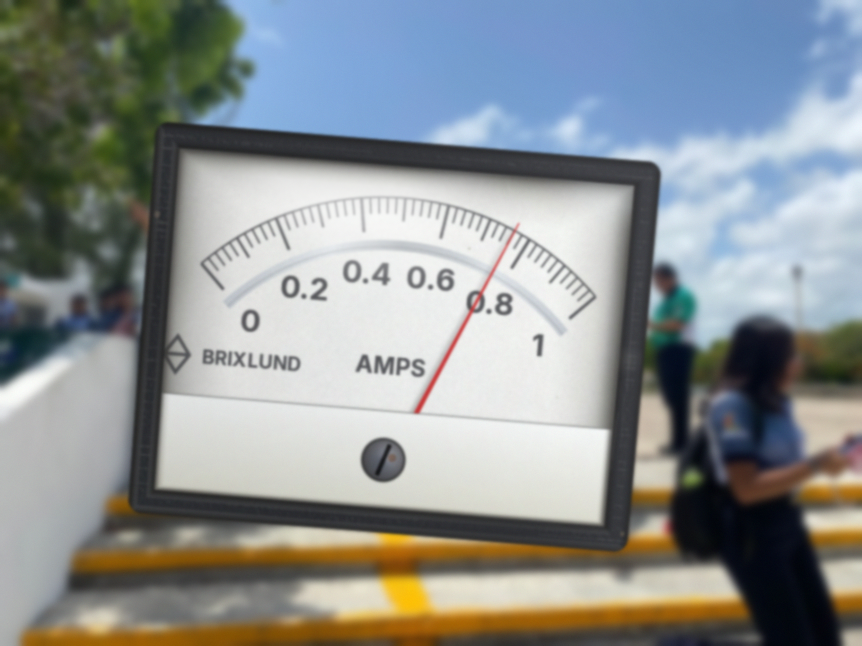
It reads 0.76 A
